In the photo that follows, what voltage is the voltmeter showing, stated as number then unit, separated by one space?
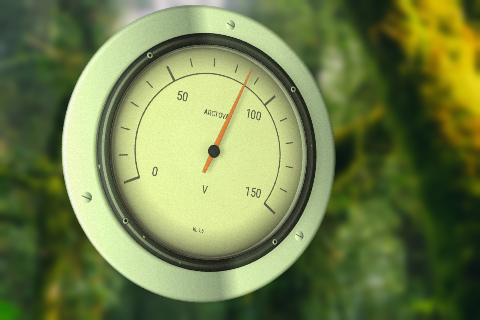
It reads 85 V
